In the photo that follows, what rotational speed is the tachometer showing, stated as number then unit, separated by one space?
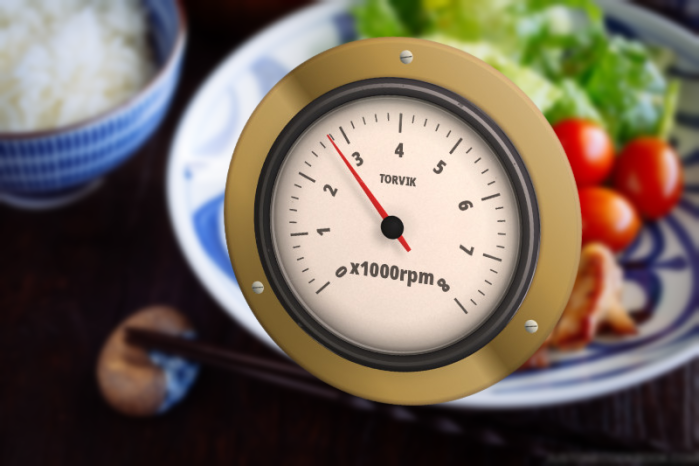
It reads 2800 rpm
